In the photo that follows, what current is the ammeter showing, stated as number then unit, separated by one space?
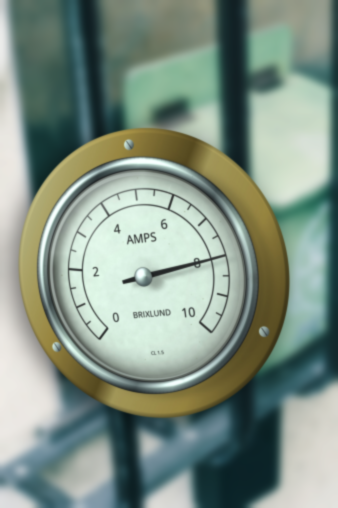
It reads 8 A
